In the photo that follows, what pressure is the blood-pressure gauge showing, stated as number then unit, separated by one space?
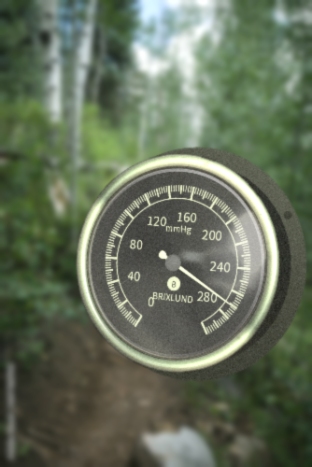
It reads 270 mmHg
